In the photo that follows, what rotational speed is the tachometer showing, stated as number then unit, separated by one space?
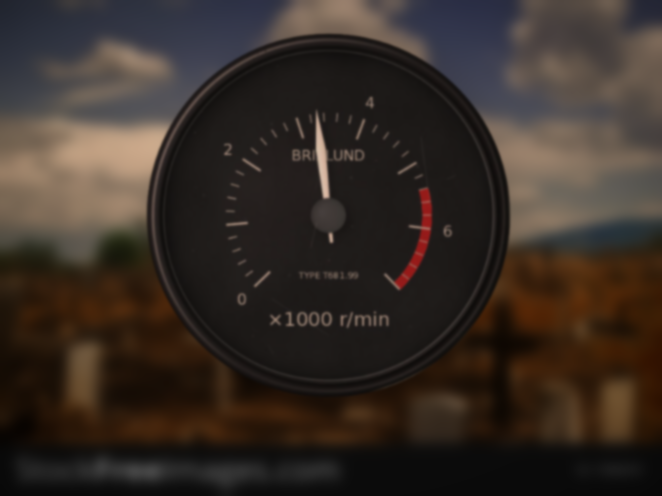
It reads 3300 rpm
